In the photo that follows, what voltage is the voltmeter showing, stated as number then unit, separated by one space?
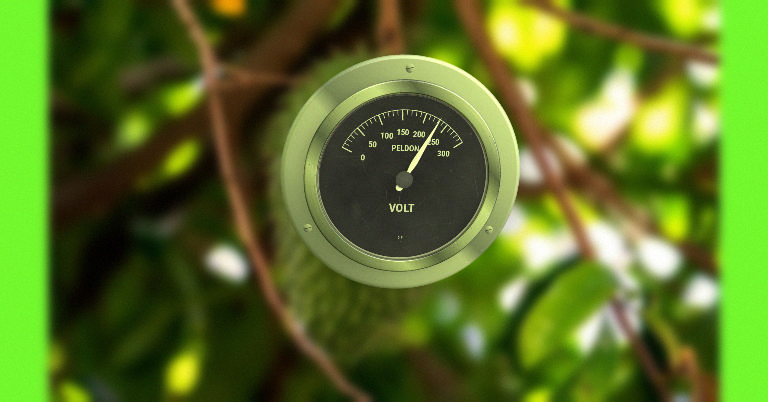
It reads 230 V
